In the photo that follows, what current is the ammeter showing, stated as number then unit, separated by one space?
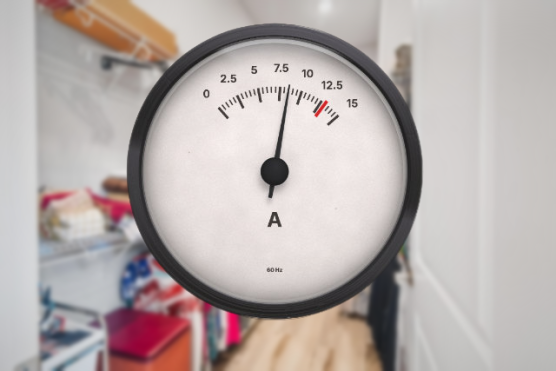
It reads 8.5 A
